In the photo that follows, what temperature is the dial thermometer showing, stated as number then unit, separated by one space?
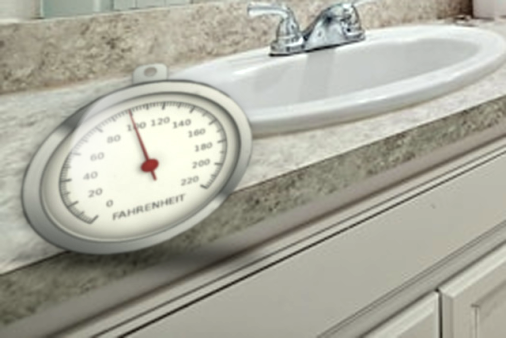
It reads 100 °F
